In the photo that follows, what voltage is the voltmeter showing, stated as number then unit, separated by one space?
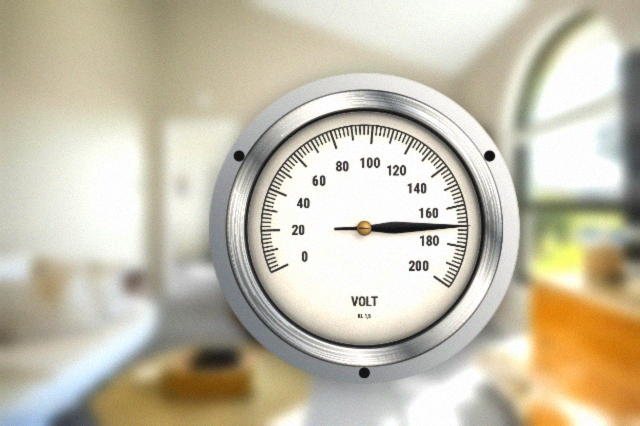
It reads 170 V
